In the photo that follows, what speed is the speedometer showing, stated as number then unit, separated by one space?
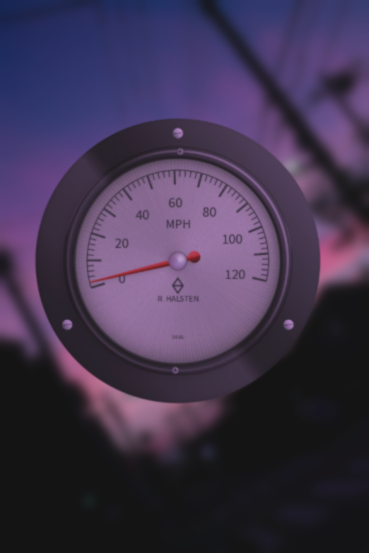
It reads 2 mph
